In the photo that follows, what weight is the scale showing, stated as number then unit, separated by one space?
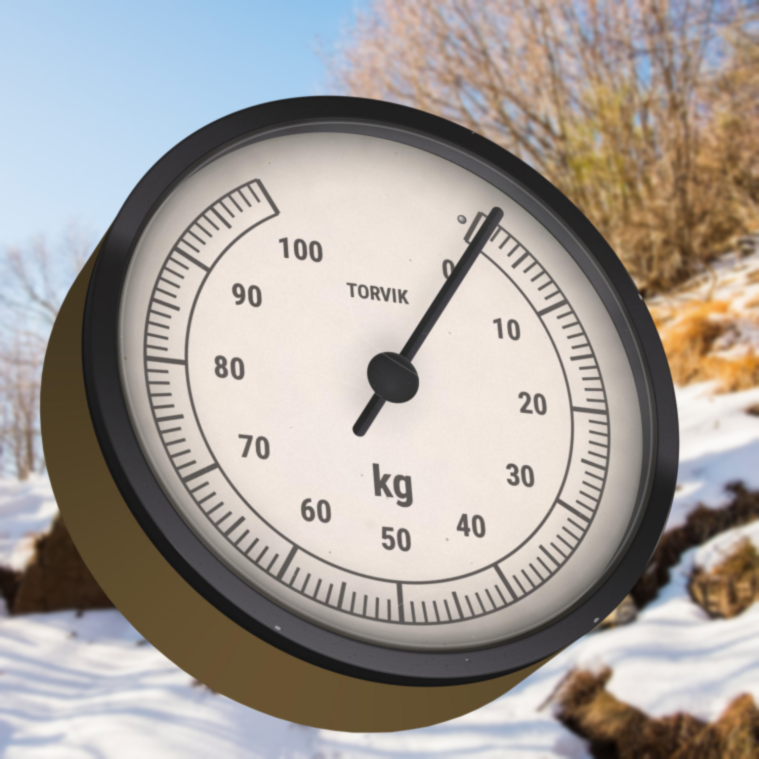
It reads 1 kg
